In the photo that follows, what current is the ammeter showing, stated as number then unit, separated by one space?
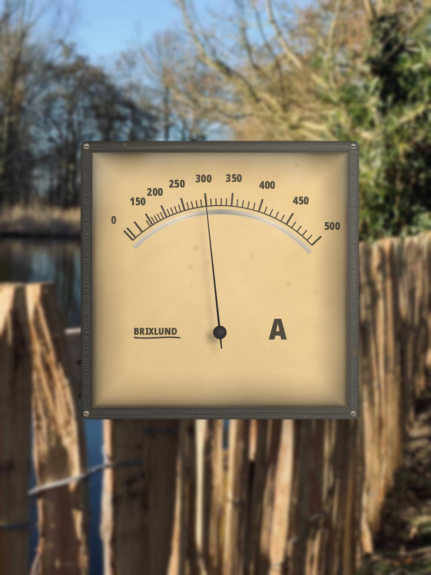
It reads 300 A
